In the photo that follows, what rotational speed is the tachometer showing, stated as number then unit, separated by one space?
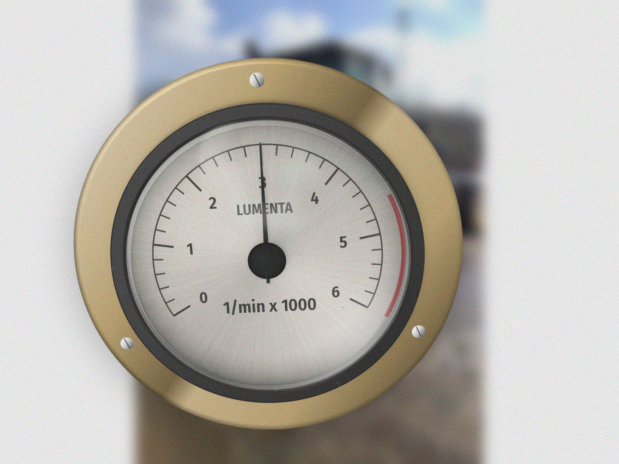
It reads 3000 rpm
